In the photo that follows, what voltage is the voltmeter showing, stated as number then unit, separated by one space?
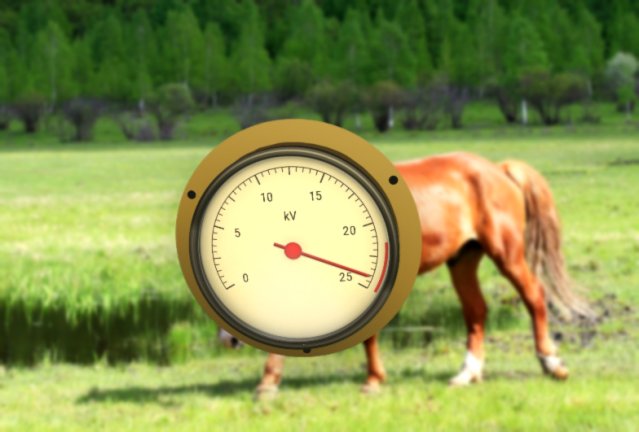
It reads 24 kV
